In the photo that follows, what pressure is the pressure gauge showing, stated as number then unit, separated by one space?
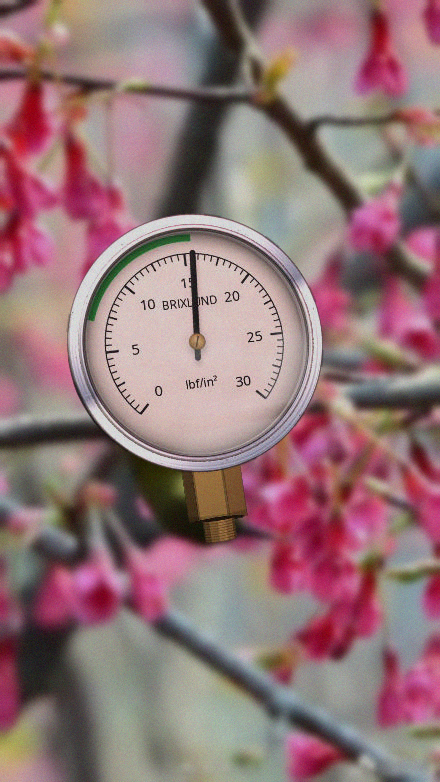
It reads 15.5 psi
